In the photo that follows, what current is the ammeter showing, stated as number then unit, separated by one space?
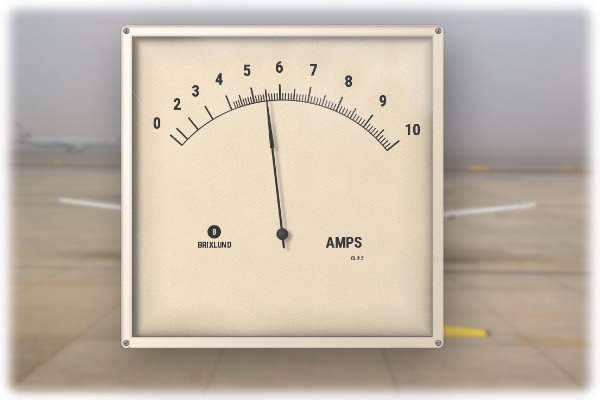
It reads 5.5 A
